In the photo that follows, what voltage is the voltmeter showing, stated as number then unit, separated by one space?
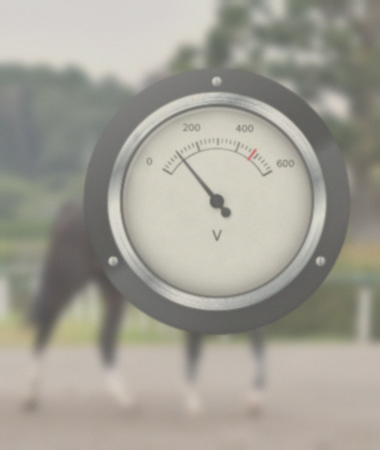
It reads 100 V
